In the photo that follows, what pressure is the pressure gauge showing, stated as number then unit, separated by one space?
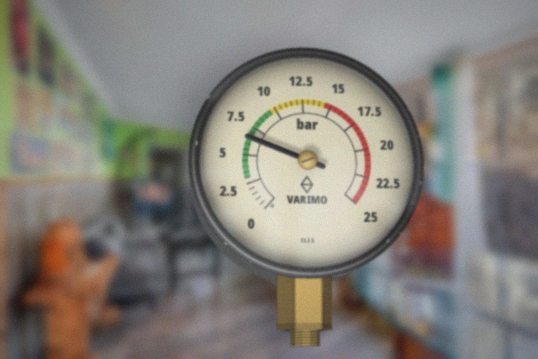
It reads 6.5 bar
